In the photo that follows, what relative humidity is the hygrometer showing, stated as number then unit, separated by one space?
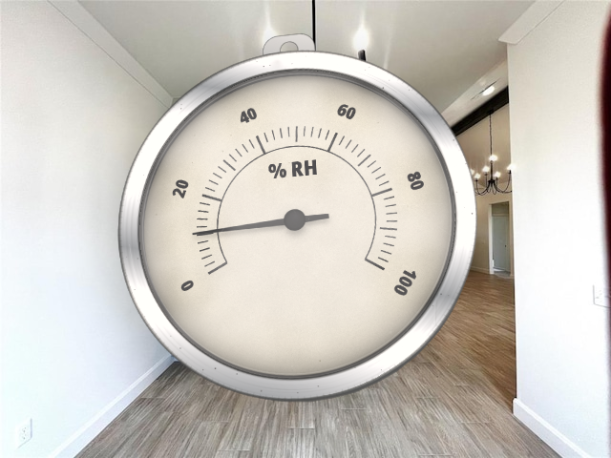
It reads 10 %
